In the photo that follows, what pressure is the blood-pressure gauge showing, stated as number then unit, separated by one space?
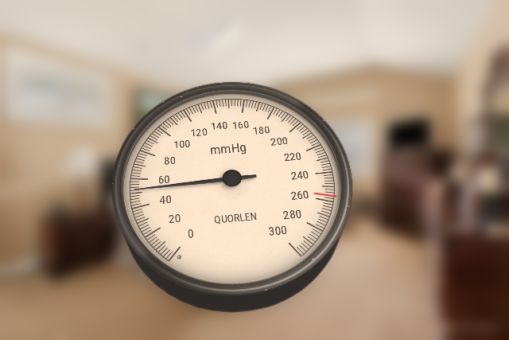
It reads 50 mmHg
